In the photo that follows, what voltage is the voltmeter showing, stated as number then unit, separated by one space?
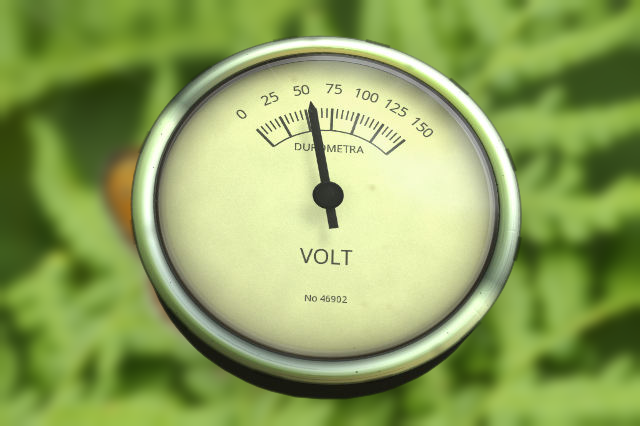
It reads 55 V
